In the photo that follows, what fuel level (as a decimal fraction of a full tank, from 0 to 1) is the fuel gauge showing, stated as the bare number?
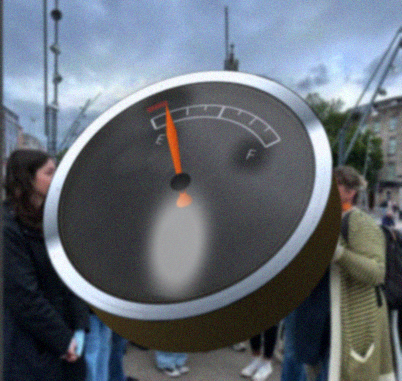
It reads 0.125
